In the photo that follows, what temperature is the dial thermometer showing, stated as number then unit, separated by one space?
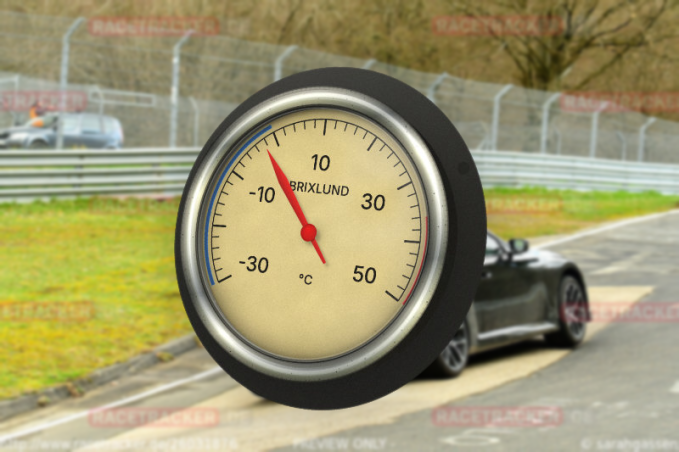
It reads -2 °C
